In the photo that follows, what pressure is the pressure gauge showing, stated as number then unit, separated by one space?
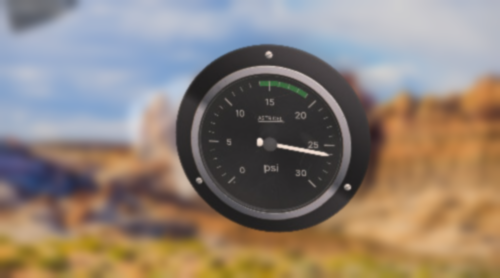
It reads 26 psi
